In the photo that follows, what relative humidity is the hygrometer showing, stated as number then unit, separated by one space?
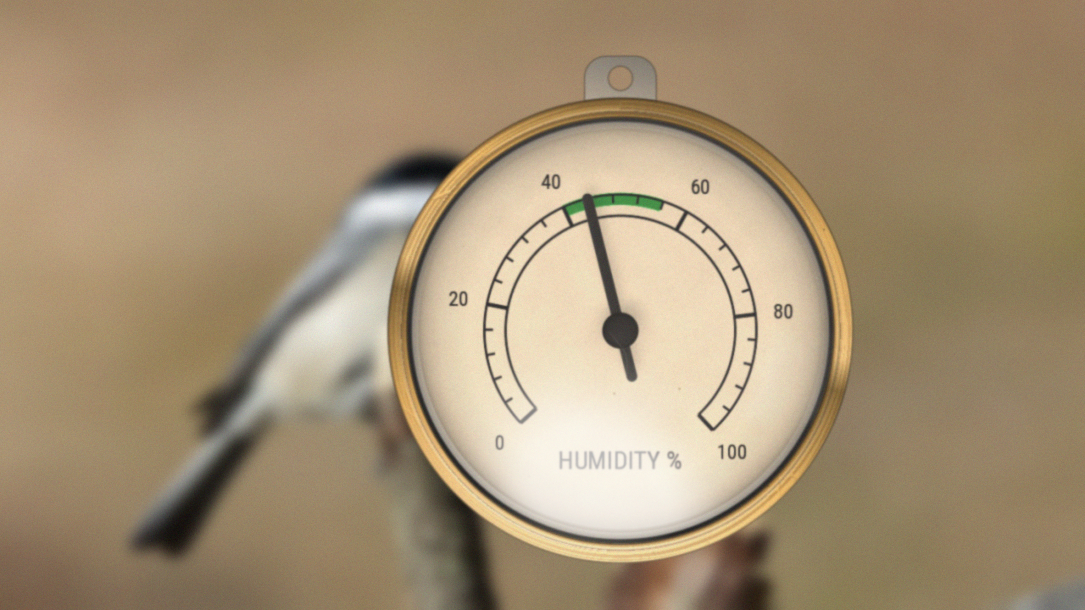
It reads 44 %
